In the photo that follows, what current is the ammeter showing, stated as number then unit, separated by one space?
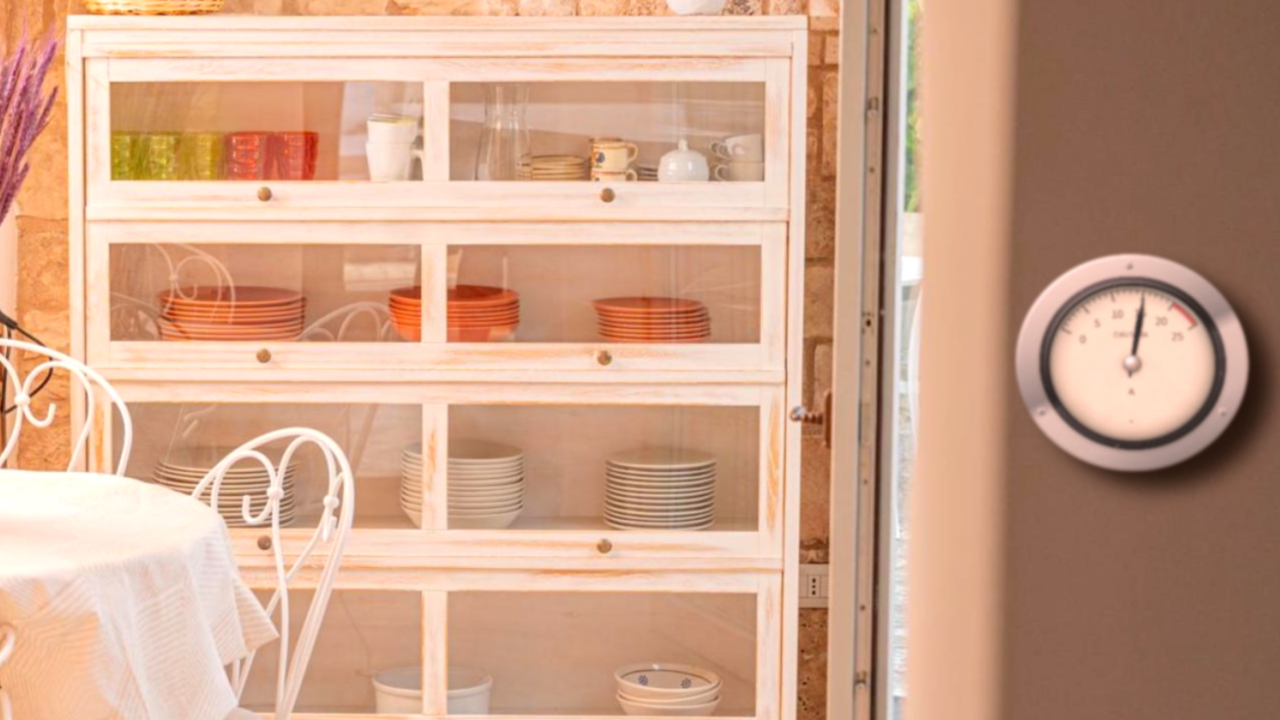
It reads 15 A
